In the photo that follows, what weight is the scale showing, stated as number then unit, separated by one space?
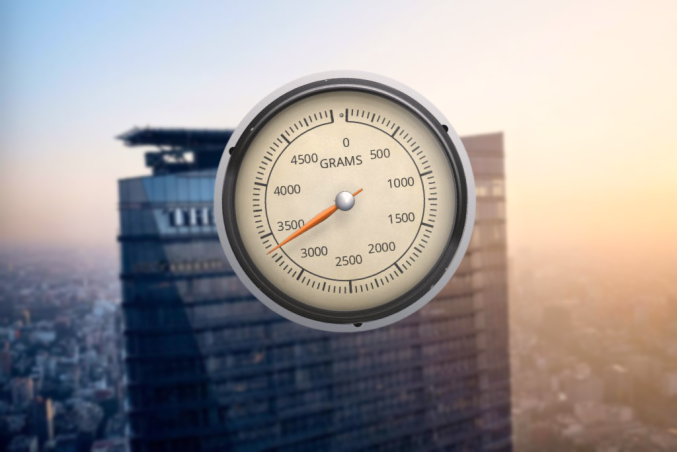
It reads 3350 g
